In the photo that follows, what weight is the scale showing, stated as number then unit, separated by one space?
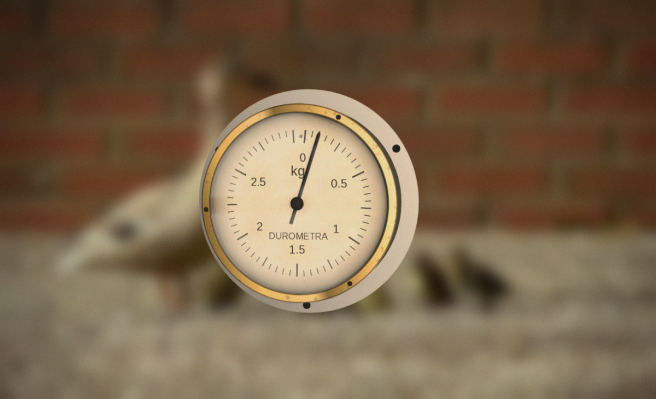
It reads 0.1 kg
